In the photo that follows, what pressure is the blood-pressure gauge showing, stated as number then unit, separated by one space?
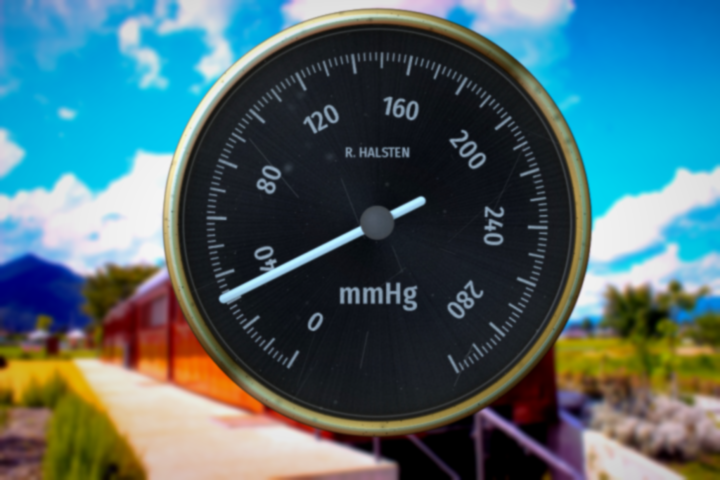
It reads 32 mmHg
